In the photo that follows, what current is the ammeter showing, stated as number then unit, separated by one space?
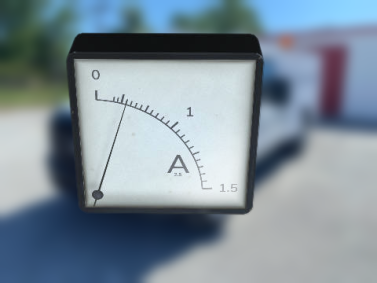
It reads 0.55 A
